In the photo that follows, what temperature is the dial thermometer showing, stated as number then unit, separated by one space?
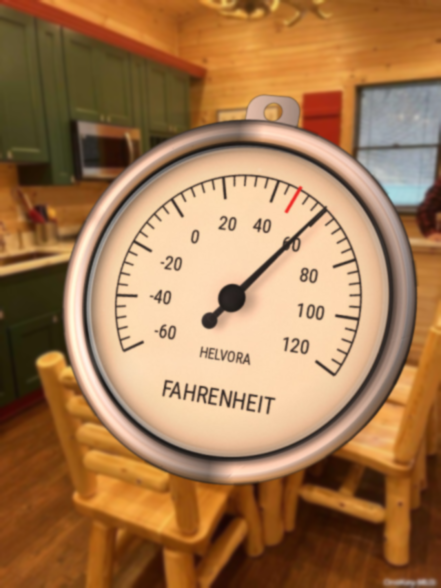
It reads 60 °F
